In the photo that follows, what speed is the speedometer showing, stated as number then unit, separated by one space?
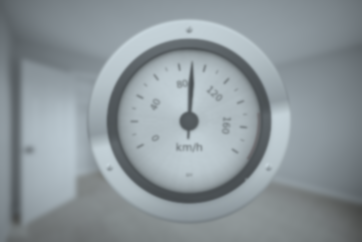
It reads 90 km/h
